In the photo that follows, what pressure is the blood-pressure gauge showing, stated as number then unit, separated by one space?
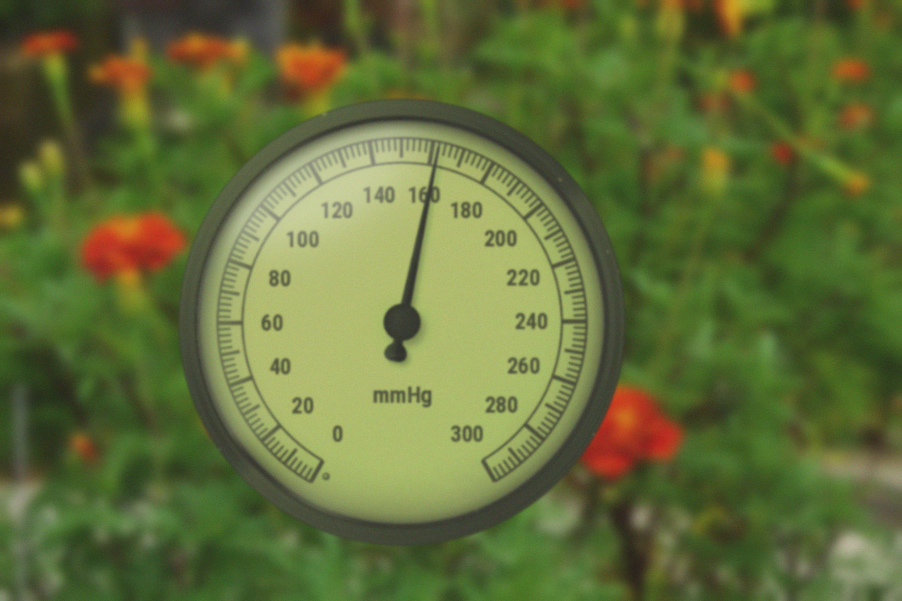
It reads 162 mmHg
